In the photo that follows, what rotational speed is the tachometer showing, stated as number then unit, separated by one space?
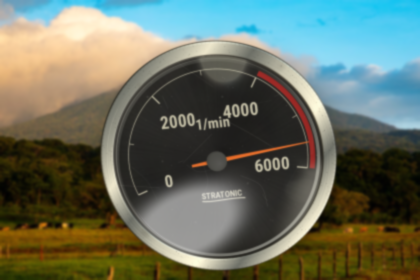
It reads 5500 rpm
